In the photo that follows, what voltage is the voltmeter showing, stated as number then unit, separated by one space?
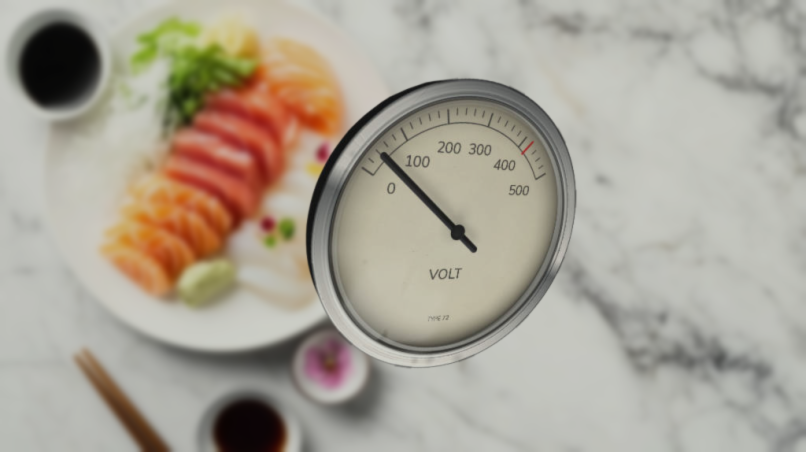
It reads 40 V
